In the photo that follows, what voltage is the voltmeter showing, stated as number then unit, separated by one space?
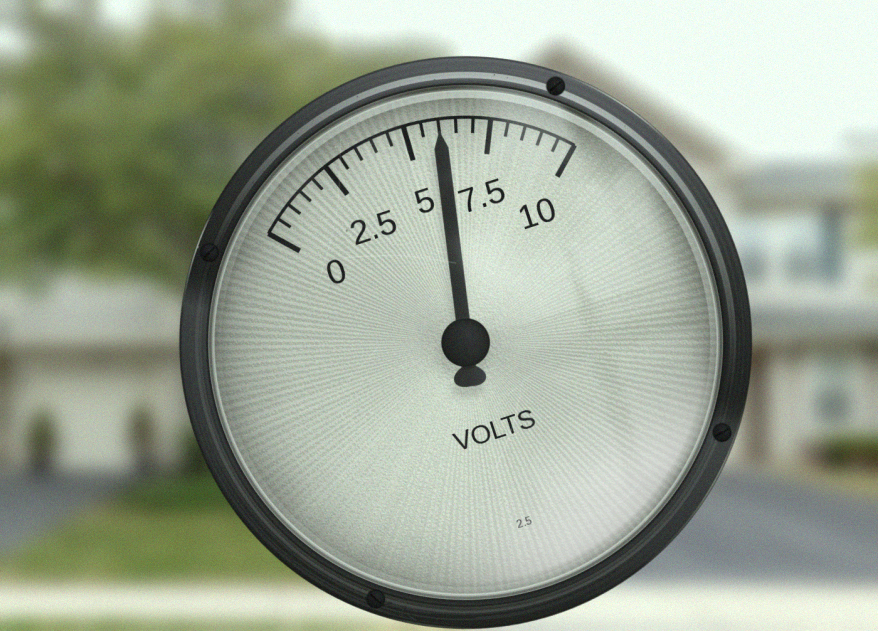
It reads 6 V
